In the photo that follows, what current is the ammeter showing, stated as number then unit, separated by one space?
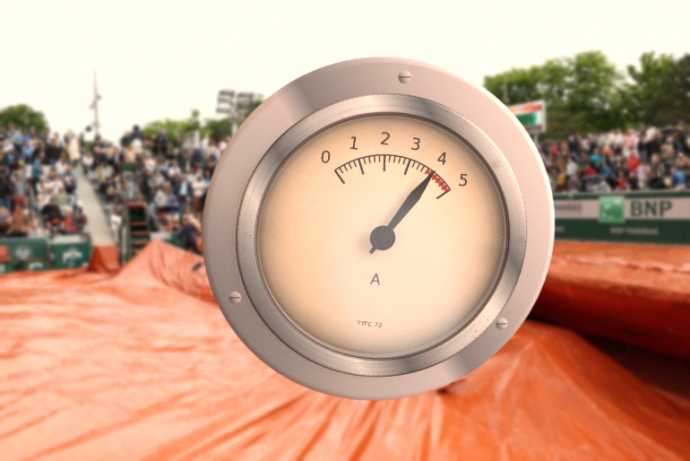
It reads 4 A
